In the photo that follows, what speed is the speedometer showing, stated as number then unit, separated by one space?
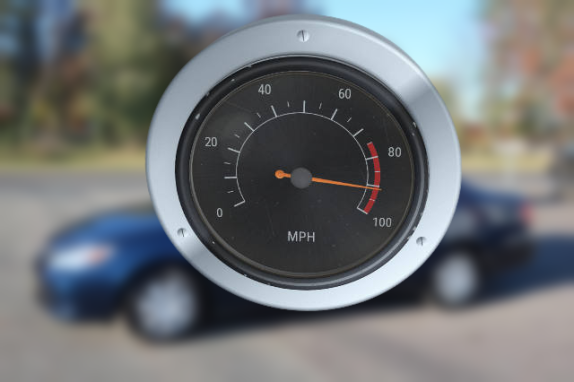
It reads 90 mph
